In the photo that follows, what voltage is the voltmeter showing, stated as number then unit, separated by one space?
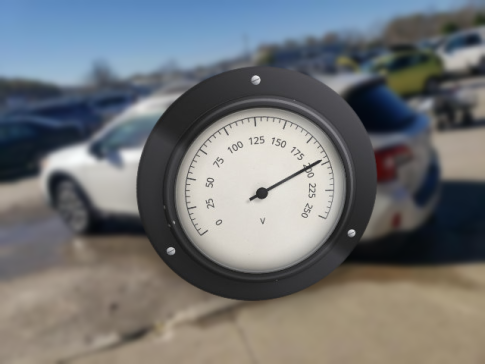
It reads 195 V
